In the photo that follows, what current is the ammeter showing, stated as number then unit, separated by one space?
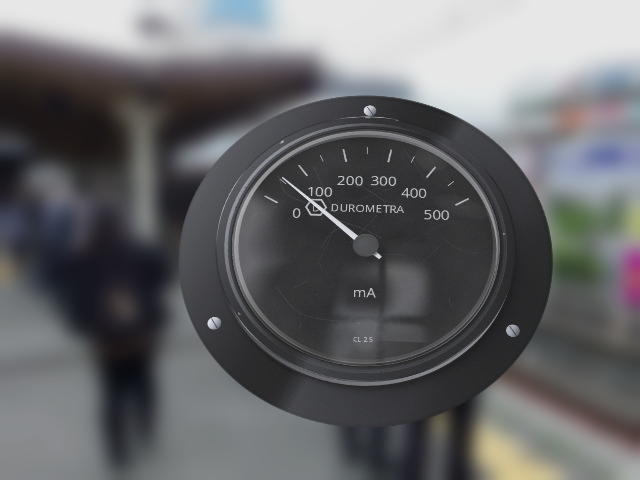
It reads 50 mA
